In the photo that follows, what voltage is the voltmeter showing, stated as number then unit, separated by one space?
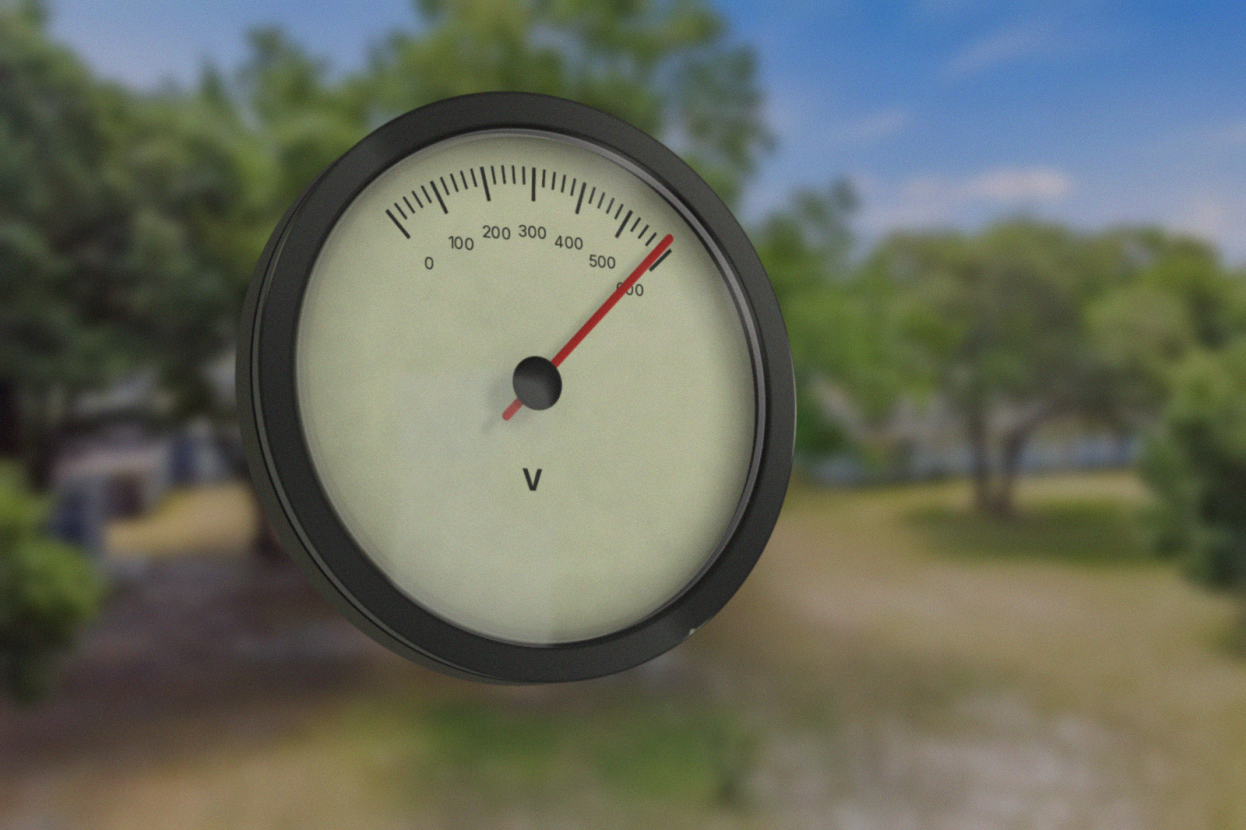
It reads 580 V
